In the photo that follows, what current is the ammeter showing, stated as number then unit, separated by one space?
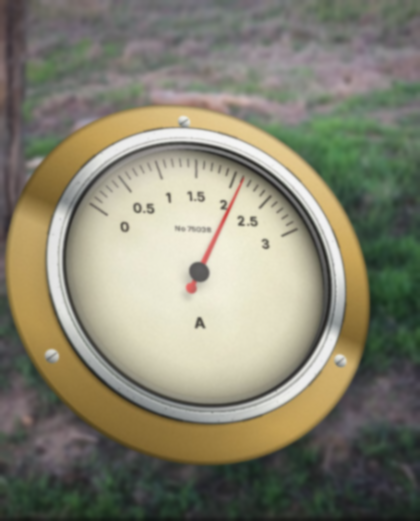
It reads 2.1 A
